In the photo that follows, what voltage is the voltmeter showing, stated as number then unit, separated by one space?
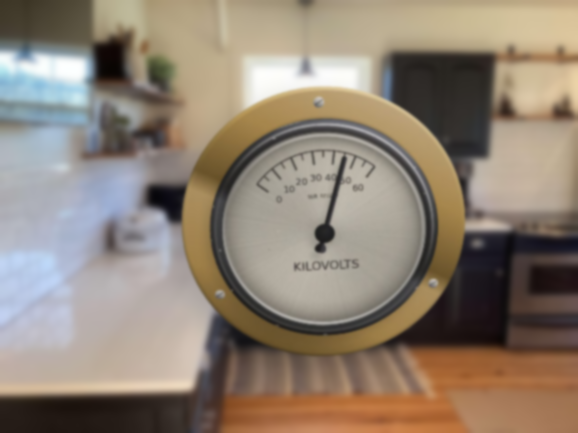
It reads 45 kV
